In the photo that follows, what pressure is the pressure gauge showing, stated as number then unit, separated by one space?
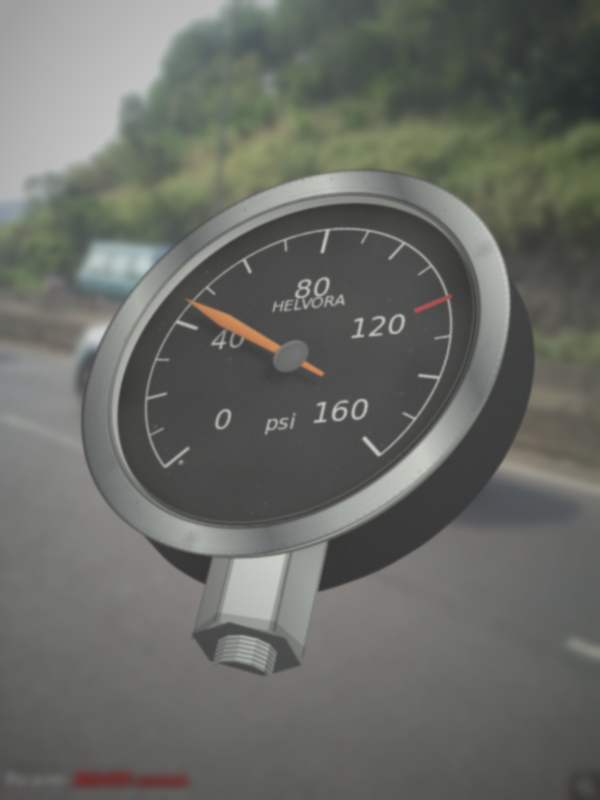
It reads 45 psi
